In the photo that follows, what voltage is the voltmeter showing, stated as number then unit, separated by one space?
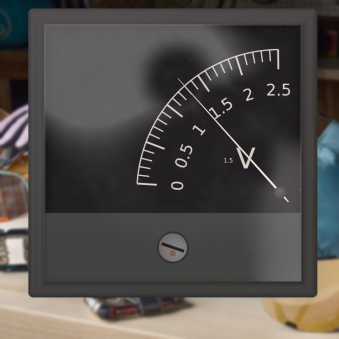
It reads 1.3 V
